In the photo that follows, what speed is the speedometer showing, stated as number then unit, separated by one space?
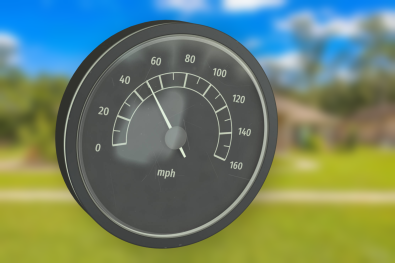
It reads 50 mph
